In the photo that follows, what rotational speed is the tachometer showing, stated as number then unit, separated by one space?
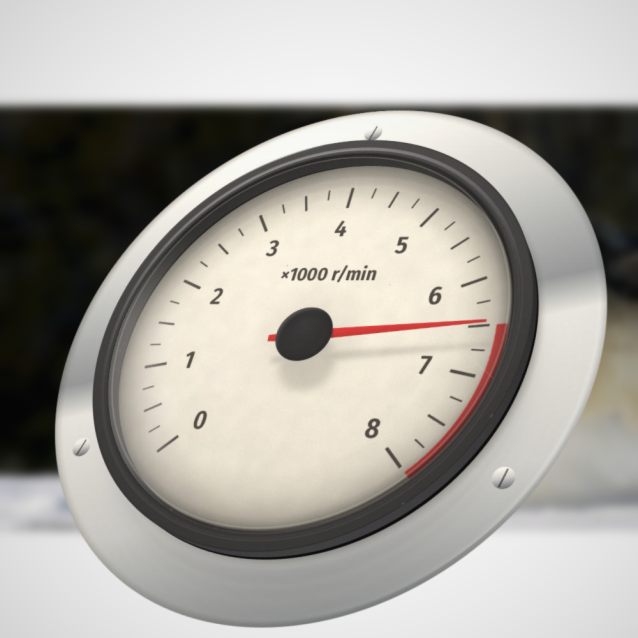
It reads 6500 rpm
